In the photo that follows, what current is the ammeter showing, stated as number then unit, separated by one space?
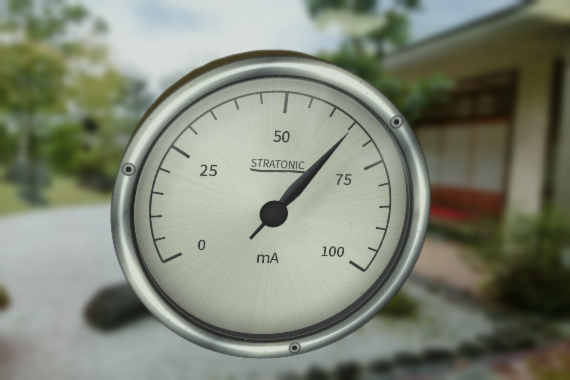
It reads 65 mA
